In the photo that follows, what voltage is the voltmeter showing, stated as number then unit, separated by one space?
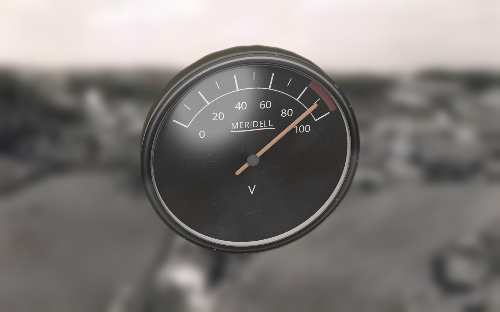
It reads 90 V
